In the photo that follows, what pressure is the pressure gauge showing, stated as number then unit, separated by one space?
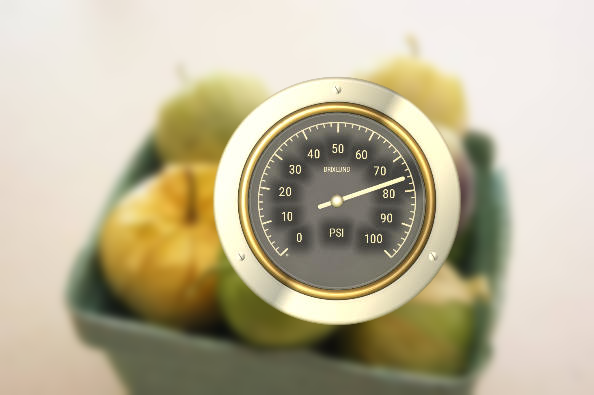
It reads 76 psi
